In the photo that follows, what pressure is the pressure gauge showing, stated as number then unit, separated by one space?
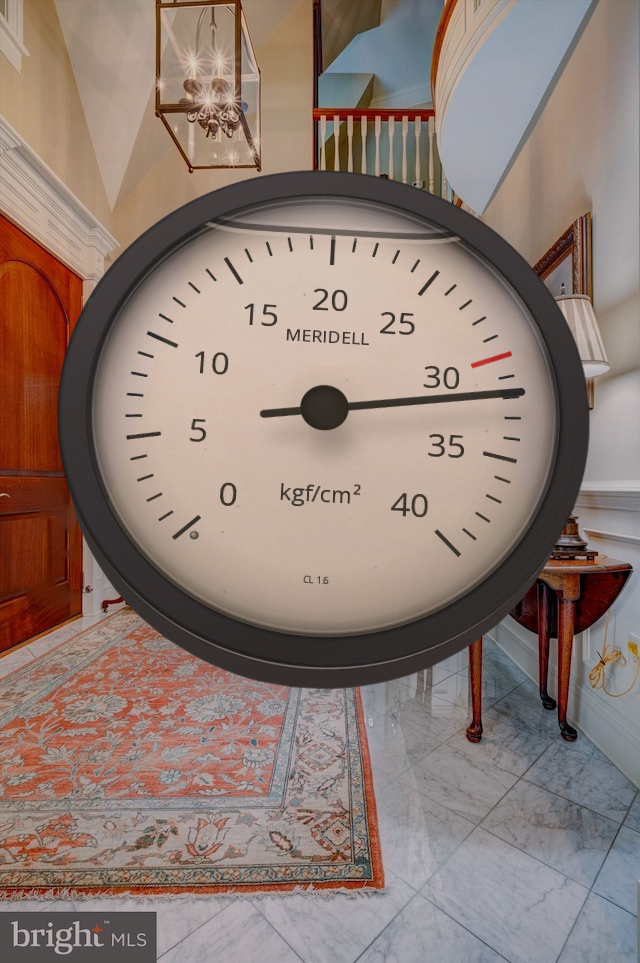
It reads 32 kg/cm²
